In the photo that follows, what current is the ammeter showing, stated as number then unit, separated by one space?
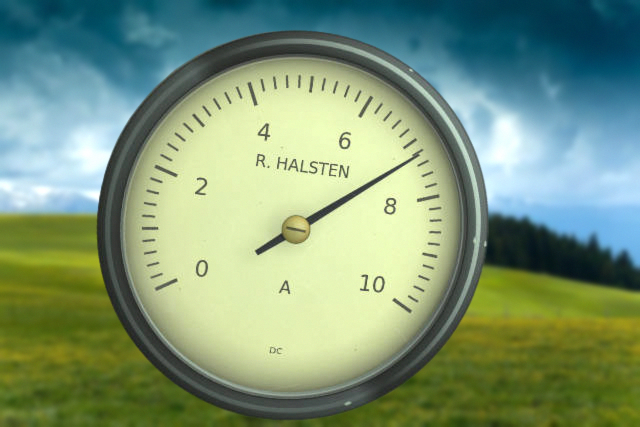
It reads 7.2 A
